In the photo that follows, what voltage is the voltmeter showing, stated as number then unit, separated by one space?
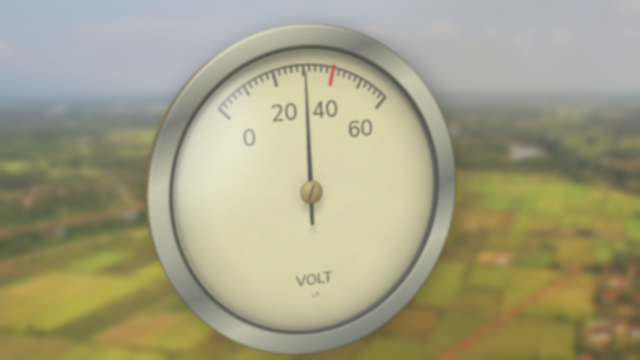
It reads 30 V
